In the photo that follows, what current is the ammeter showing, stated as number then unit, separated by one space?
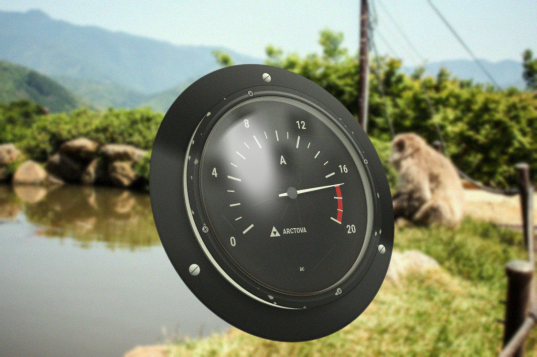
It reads 17 A
